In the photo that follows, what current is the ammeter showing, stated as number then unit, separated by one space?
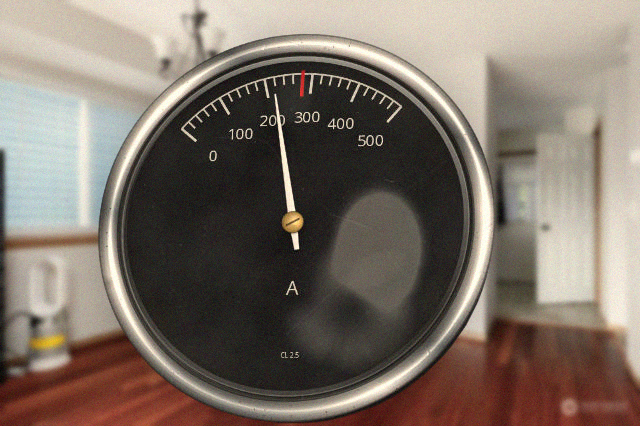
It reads 220 A
